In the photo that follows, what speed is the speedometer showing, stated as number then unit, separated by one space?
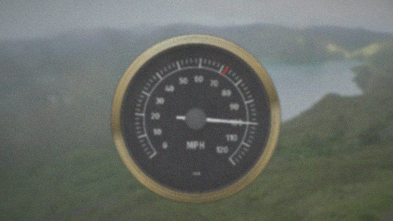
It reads 100 mph
